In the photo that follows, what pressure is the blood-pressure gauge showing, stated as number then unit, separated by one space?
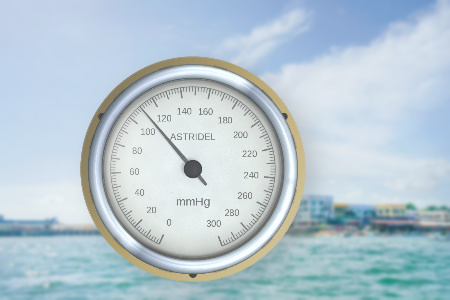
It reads 110 mmHg
